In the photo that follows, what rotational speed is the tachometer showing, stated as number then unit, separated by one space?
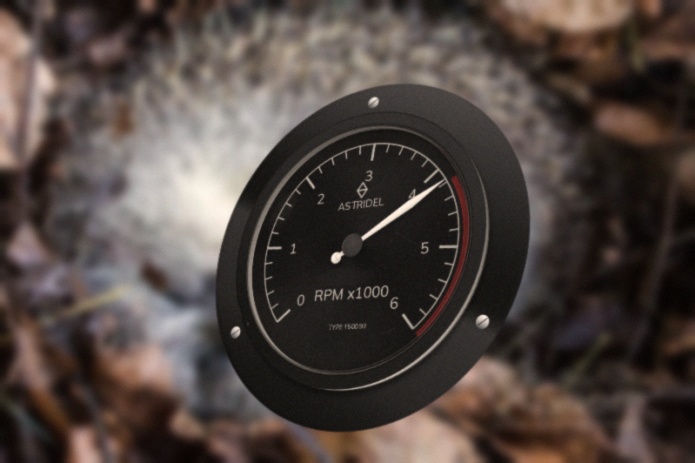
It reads 4200 rpm
